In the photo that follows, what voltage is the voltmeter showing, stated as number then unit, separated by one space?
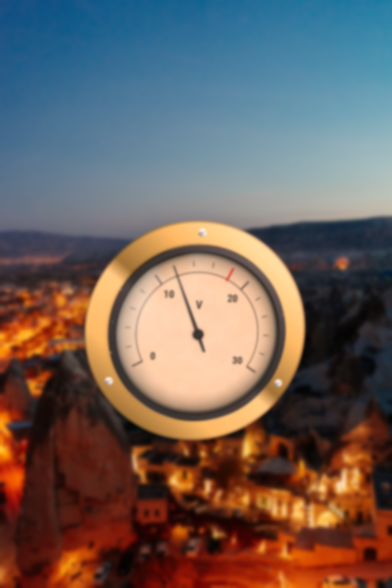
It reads 12 V
